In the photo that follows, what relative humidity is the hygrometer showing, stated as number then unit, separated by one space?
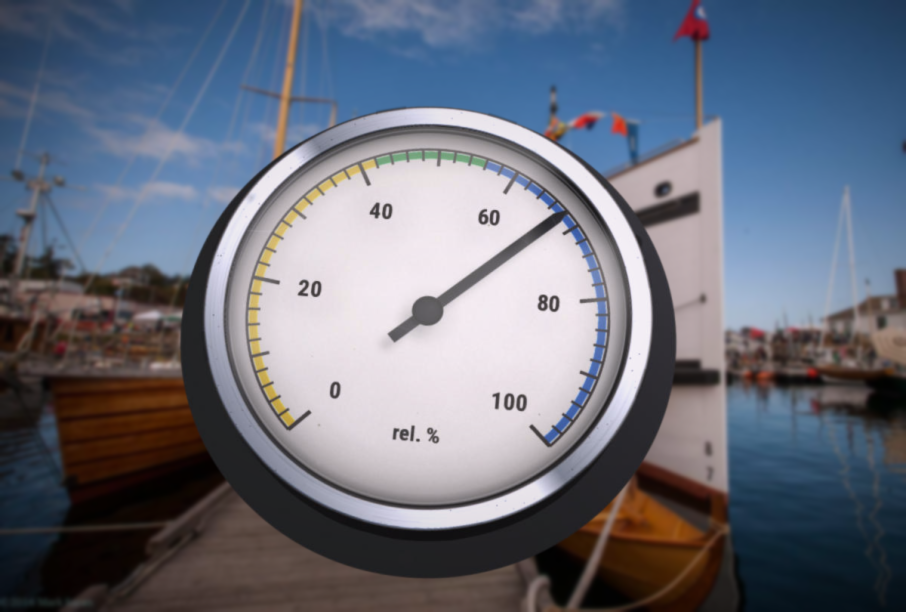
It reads 68 %
